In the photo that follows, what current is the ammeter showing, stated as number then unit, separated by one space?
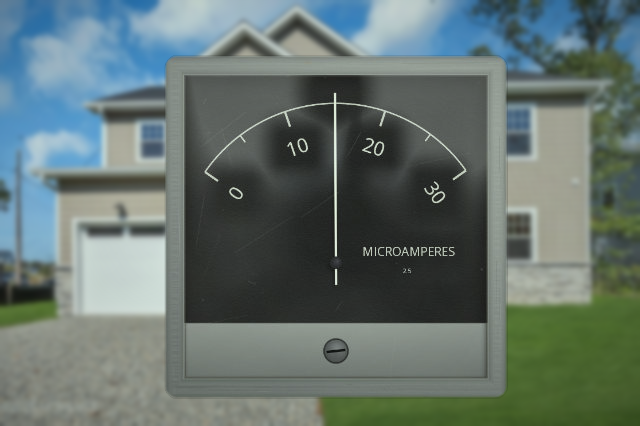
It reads 15 µA
